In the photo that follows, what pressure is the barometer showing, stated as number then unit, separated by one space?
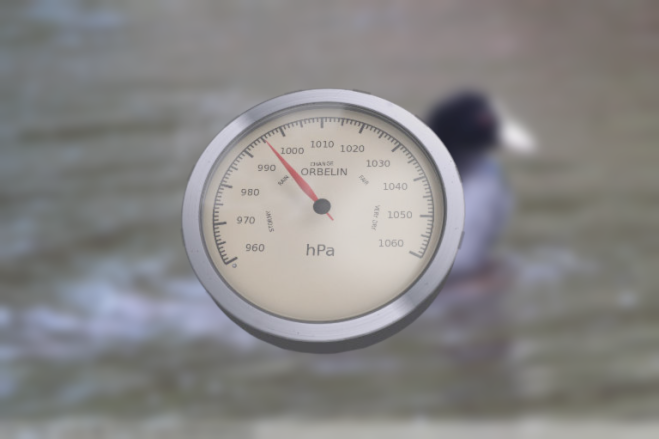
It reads 995 hPa
